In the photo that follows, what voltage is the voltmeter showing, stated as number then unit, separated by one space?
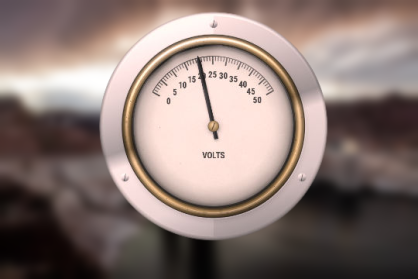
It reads 20 V
